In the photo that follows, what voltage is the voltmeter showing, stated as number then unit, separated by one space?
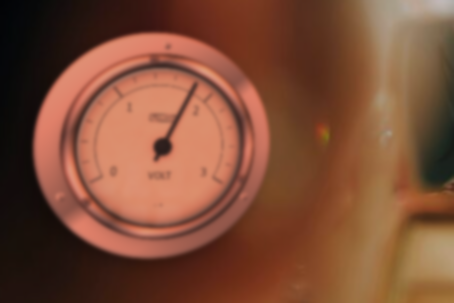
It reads 1.8 V
